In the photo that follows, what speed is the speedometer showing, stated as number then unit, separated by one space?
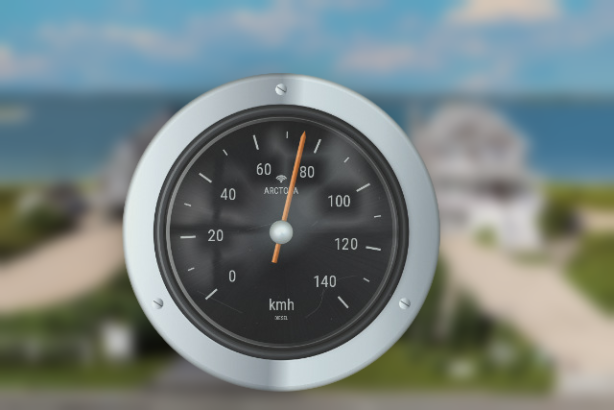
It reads 75 km/h
